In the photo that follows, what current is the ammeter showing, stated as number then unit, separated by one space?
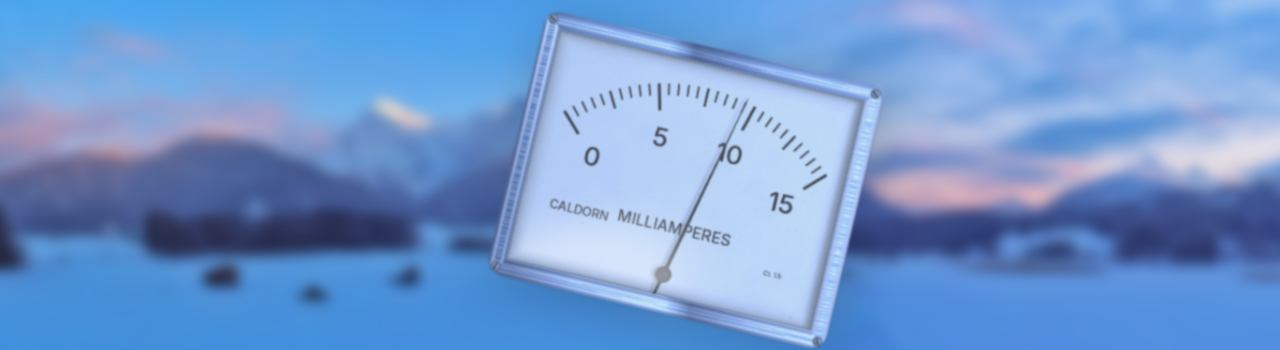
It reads 9.5 mA
